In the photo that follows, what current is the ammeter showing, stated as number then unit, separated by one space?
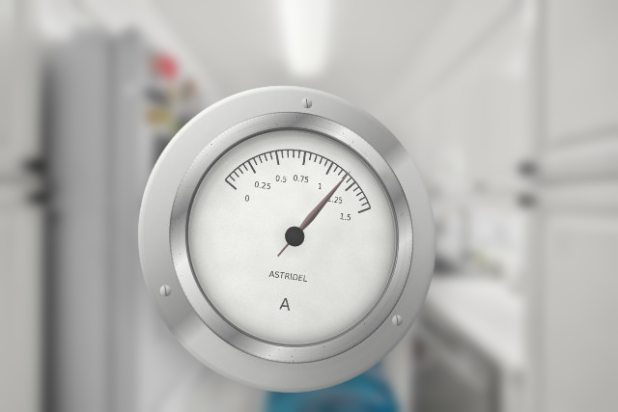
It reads 1.15 A
